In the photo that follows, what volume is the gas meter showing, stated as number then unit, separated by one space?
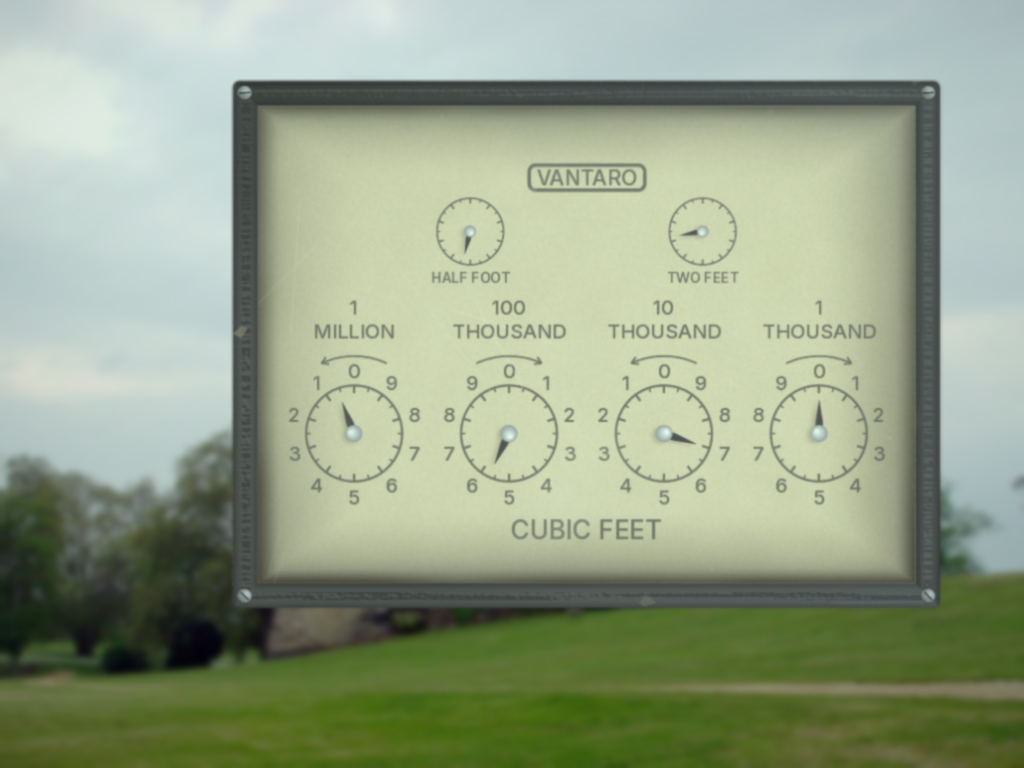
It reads 57000 ft³
